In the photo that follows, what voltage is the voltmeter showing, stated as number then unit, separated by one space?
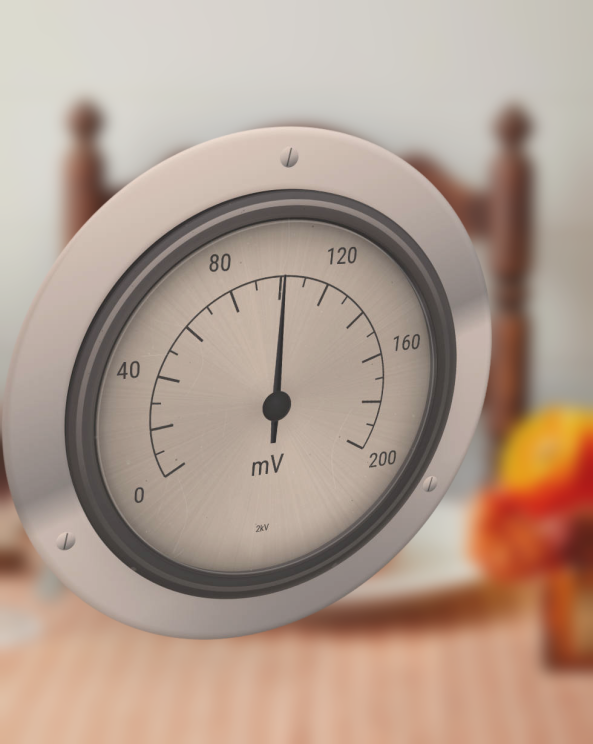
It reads 100 mV
